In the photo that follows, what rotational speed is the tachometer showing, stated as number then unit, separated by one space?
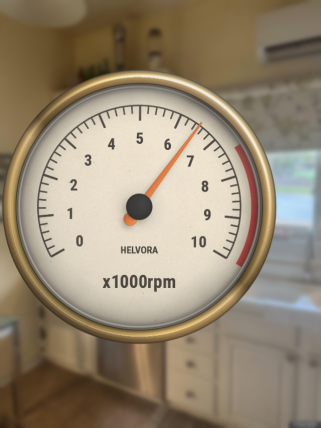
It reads 6500 rpm
